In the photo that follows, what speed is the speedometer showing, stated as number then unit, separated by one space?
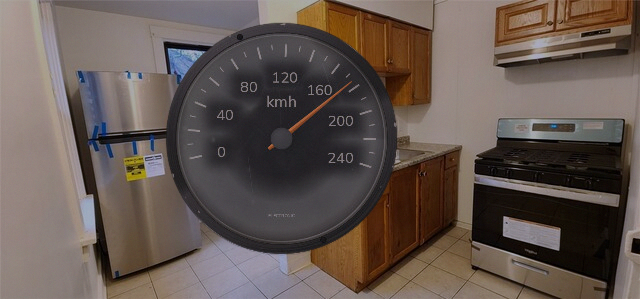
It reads 175 km/h
